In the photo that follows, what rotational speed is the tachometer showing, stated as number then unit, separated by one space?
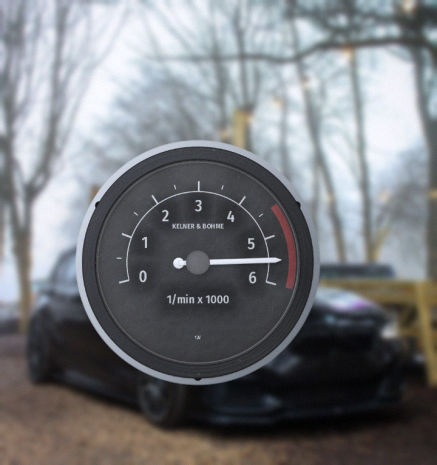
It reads 5500 rpm
